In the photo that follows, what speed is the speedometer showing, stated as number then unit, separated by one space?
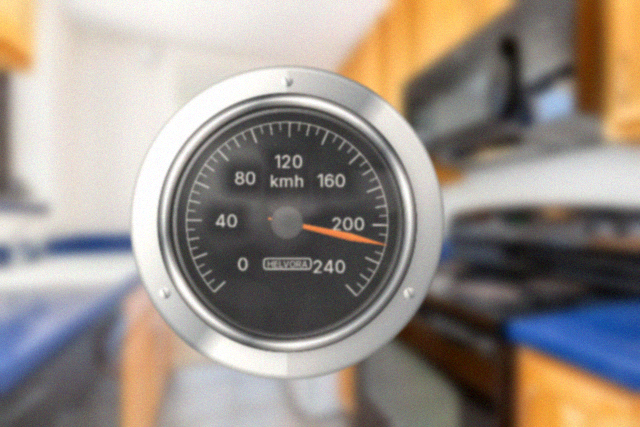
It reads 210 km/h
